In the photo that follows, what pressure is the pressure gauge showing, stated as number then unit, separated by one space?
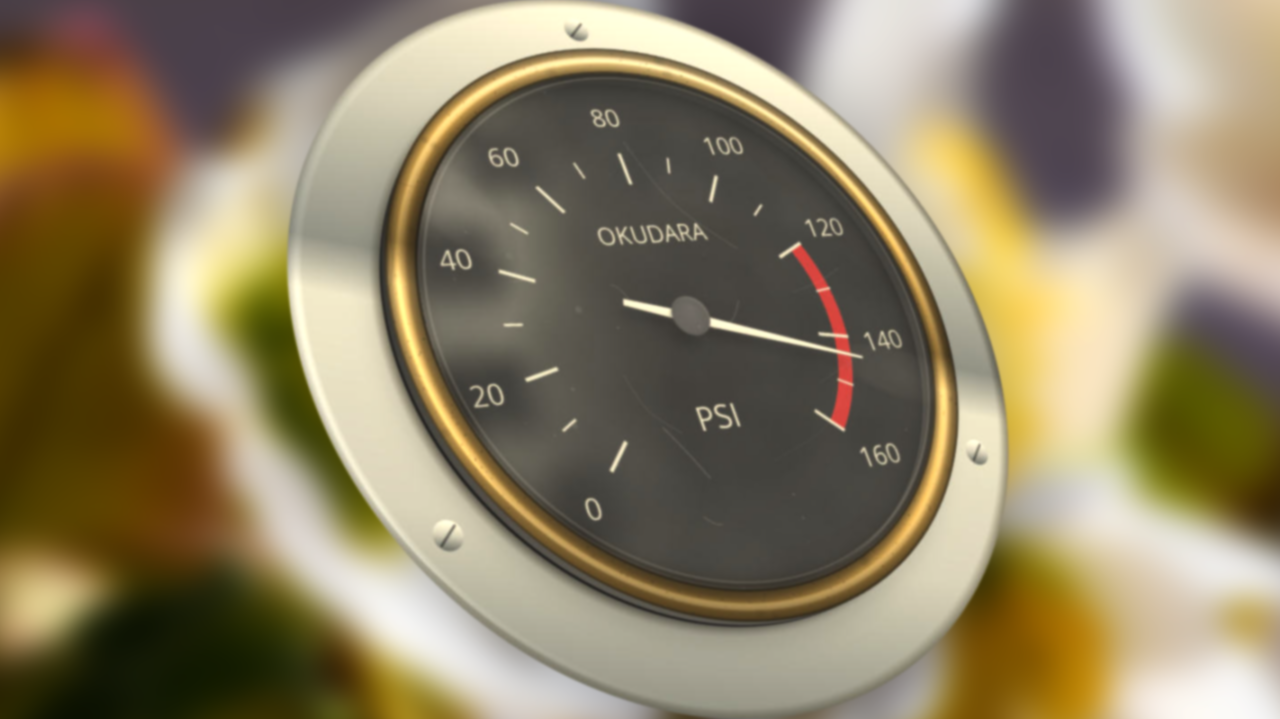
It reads 145 psi
